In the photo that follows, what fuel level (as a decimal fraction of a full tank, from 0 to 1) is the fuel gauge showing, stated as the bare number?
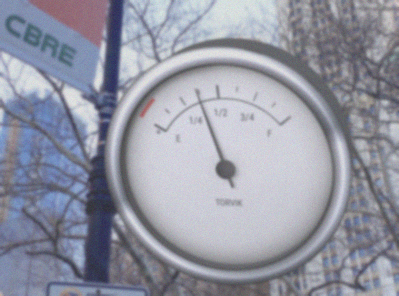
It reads 0.375
